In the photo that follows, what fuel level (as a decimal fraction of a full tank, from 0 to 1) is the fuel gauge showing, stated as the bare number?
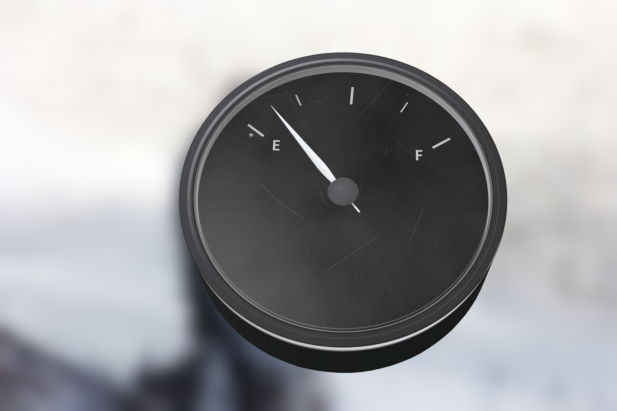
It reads 0.125
